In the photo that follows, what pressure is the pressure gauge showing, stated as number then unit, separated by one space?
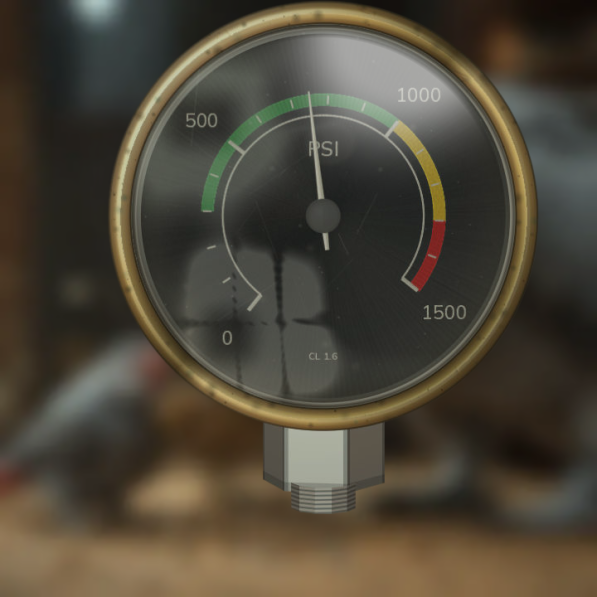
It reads 750 psi
